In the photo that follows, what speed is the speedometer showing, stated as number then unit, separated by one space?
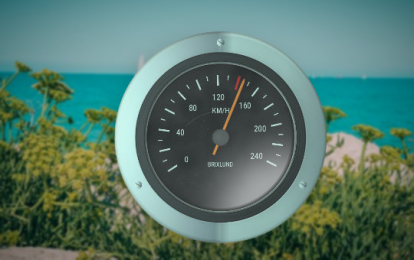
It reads 145 km/h
